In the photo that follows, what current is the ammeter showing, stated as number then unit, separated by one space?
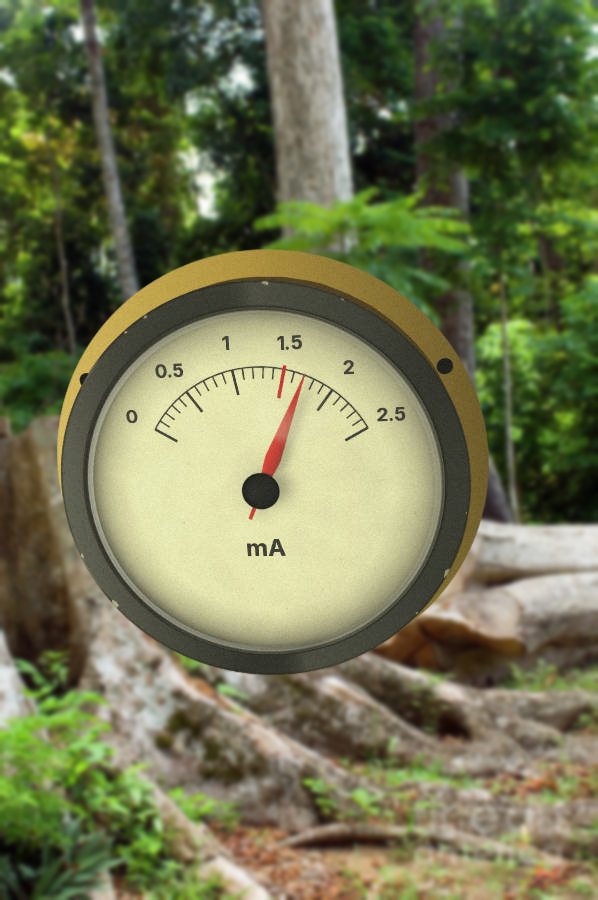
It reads 1.7 mA
